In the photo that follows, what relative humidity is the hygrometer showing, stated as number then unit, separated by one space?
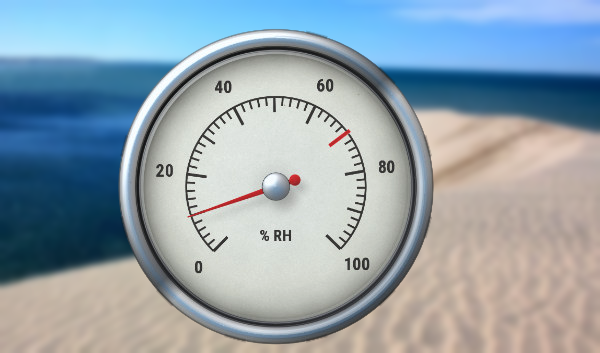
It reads 10 %
